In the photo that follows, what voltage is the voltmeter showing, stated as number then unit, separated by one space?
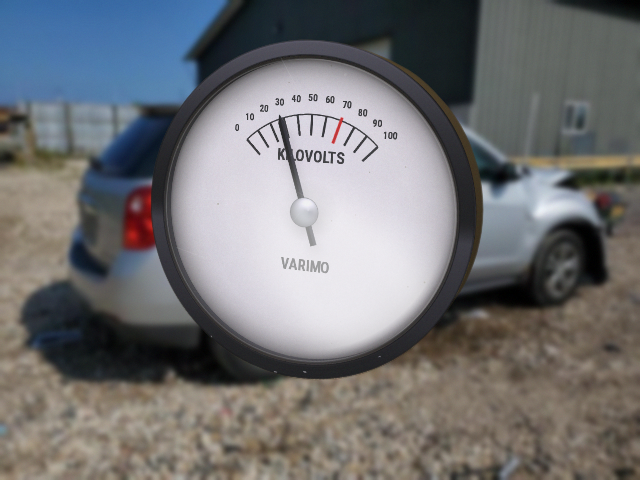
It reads 30 kV
